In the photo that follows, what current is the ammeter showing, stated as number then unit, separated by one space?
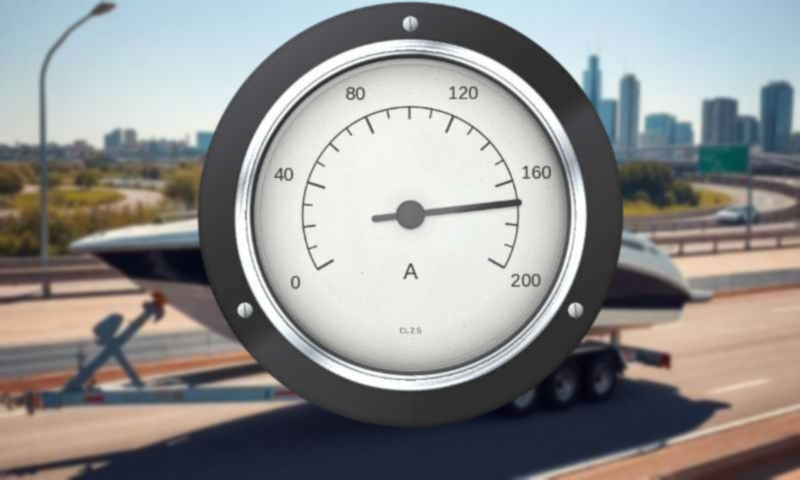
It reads 170 A
